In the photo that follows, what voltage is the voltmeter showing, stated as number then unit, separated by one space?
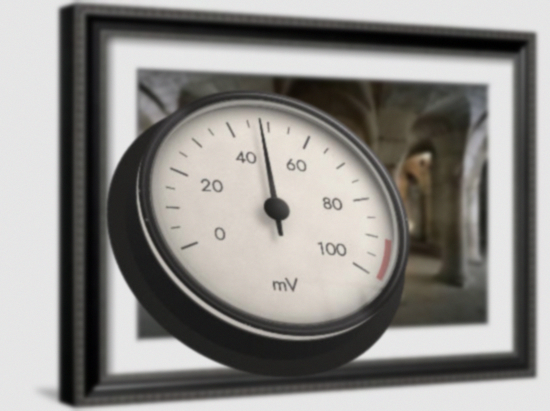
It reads 47.5 mV
